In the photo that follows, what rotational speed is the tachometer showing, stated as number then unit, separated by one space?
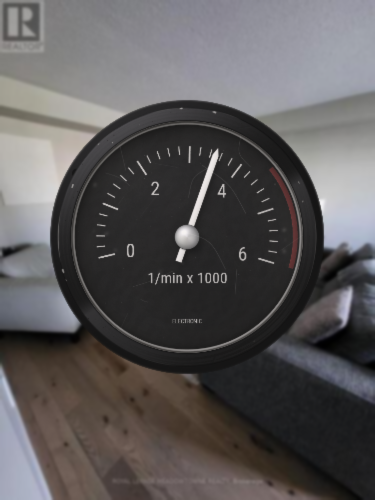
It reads 3500 rpm
